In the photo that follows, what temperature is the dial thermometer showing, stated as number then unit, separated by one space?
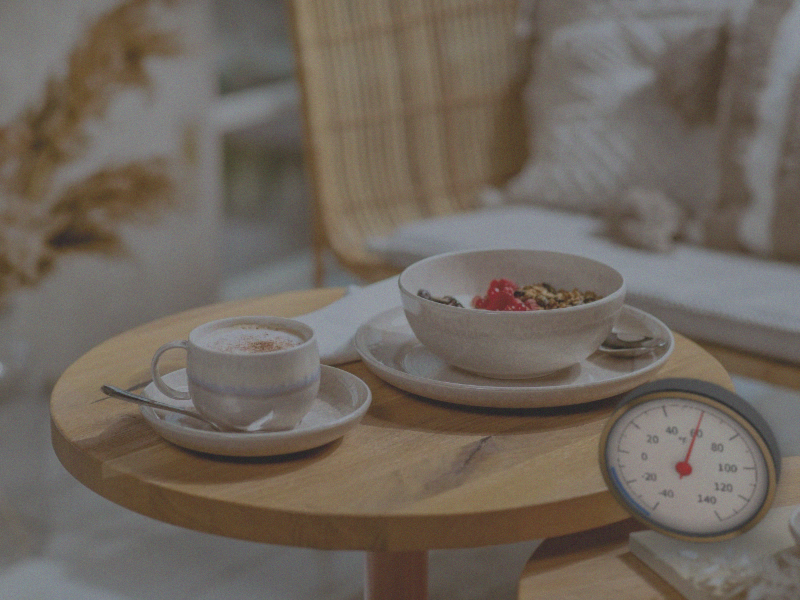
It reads 60 °F
